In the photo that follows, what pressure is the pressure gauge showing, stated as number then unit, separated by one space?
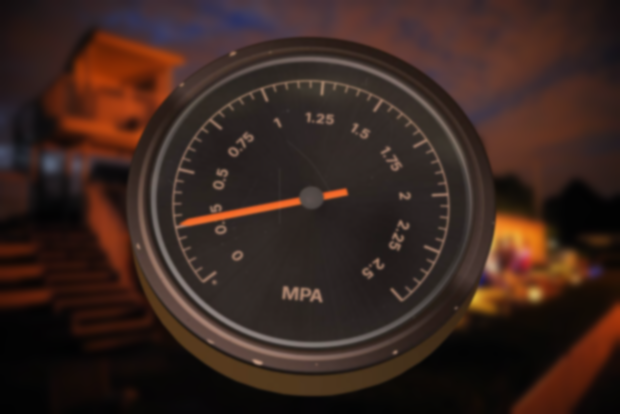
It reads 0.25 MPa
